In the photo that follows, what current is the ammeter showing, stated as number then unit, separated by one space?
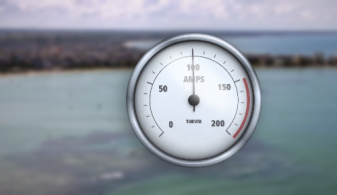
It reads 100 A
